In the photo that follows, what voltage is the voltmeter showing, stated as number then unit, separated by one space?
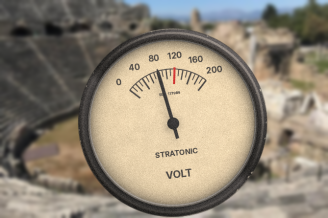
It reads 80 V
